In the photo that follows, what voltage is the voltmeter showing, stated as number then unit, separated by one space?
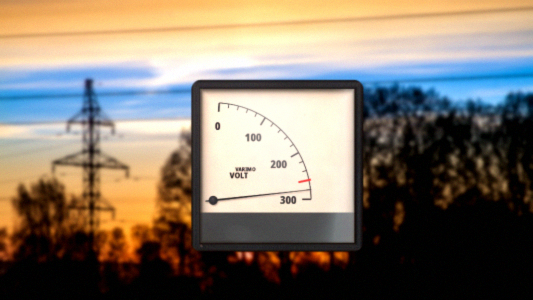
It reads 280 V
